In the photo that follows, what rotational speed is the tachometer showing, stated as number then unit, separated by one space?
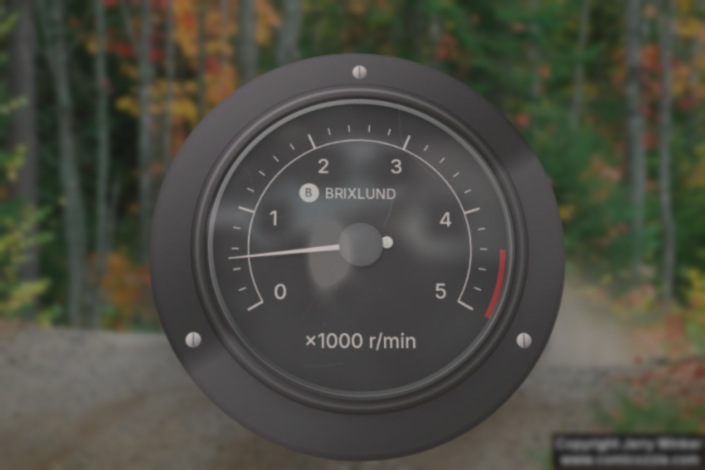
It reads 500 rpm
